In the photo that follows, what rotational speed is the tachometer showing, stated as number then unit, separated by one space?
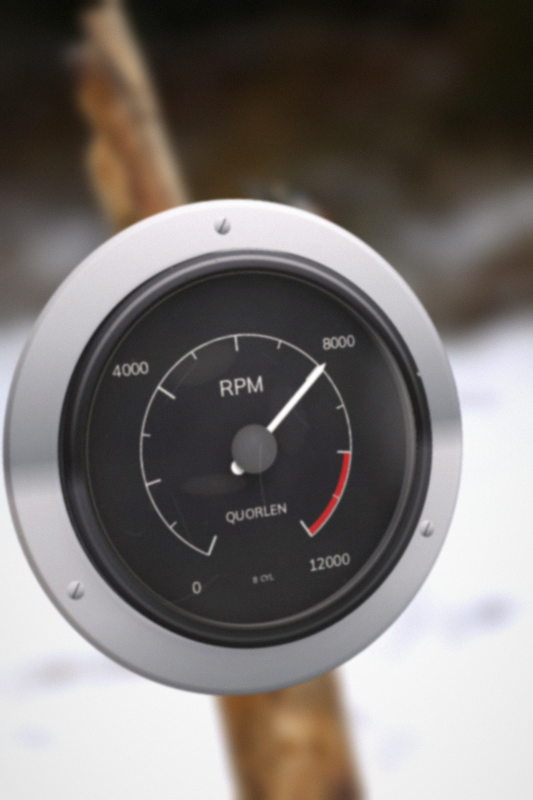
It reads 8000 rpm
